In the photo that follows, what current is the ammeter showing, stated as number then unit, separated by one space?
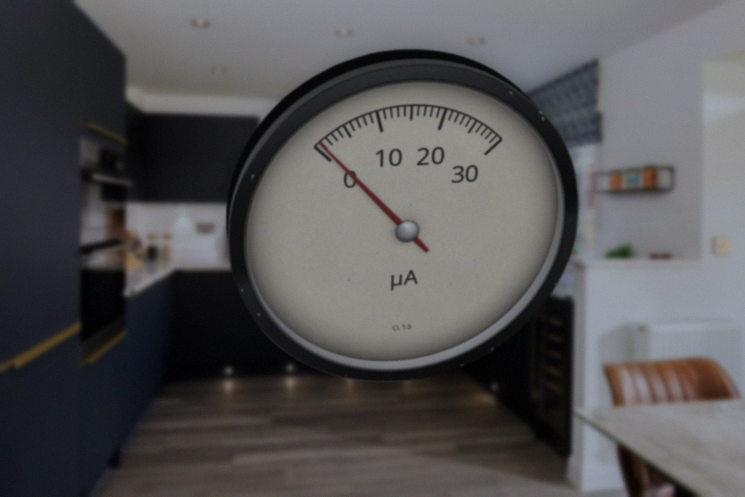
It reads 1 µA
